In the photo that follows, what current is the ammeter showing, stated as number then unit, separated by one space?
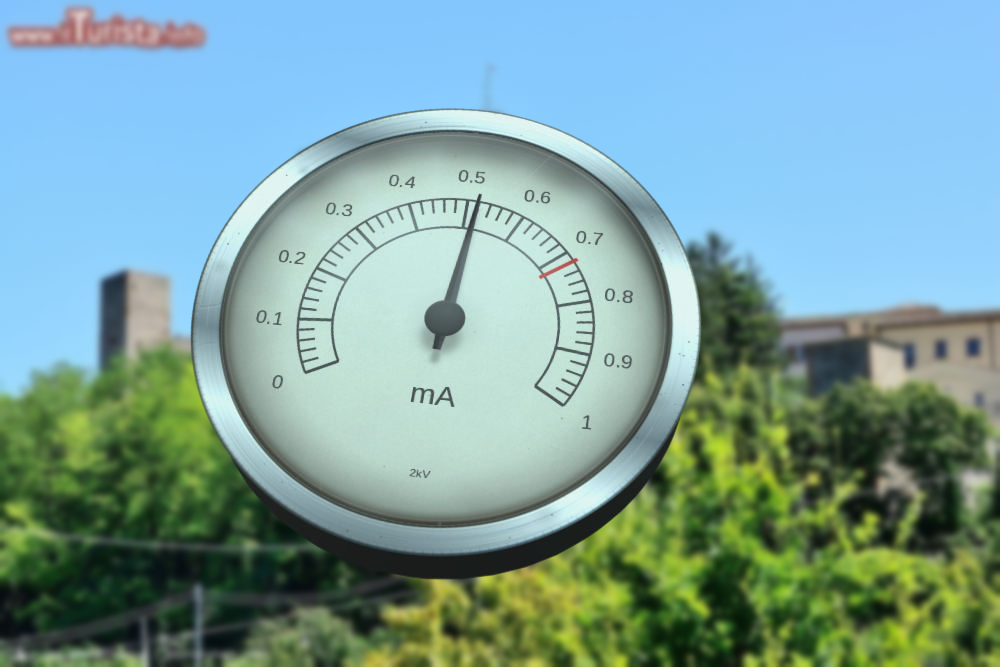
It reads 0.52 mA
